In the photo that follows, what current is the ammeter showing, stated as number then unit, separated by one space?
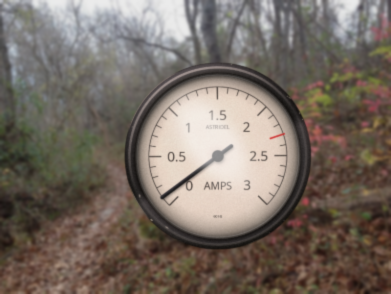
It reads 0.1 A
